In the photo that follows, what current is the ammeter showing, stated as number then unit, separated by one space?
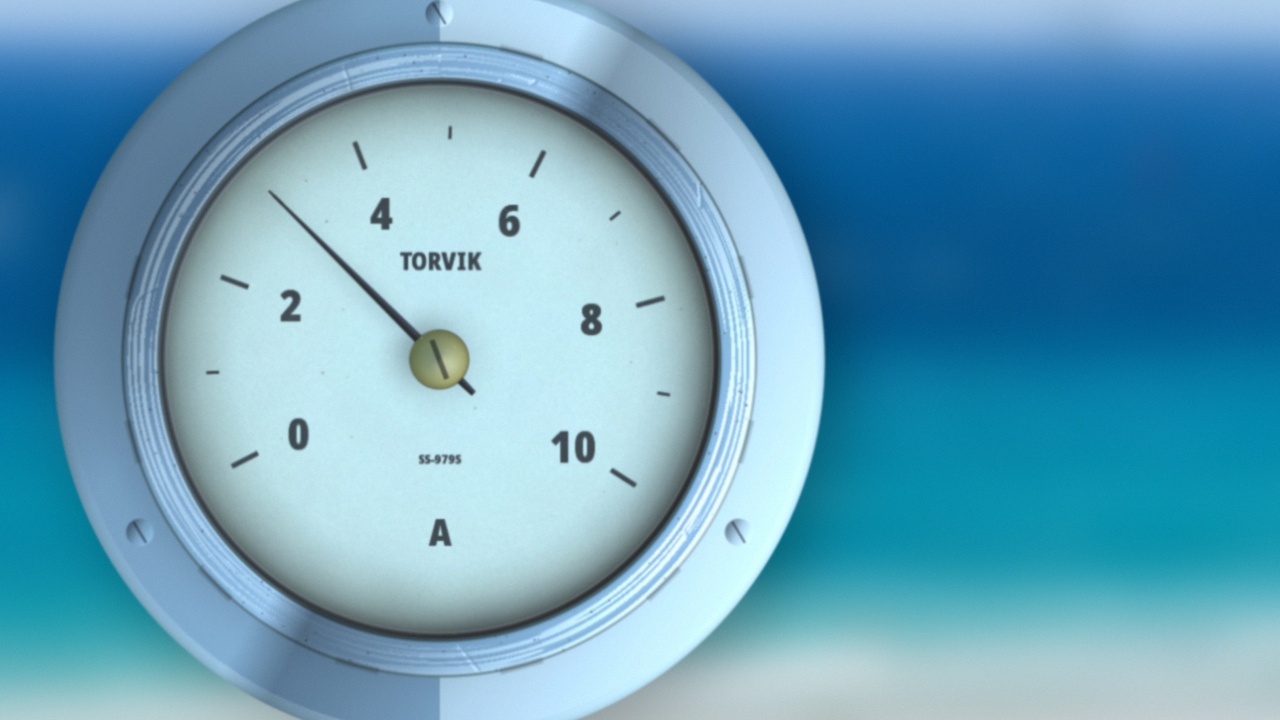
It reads 3 A
